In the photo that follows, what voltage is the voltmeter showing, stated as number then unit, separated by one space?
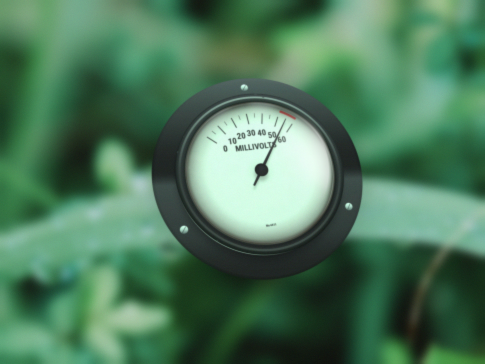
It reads 55 mV
